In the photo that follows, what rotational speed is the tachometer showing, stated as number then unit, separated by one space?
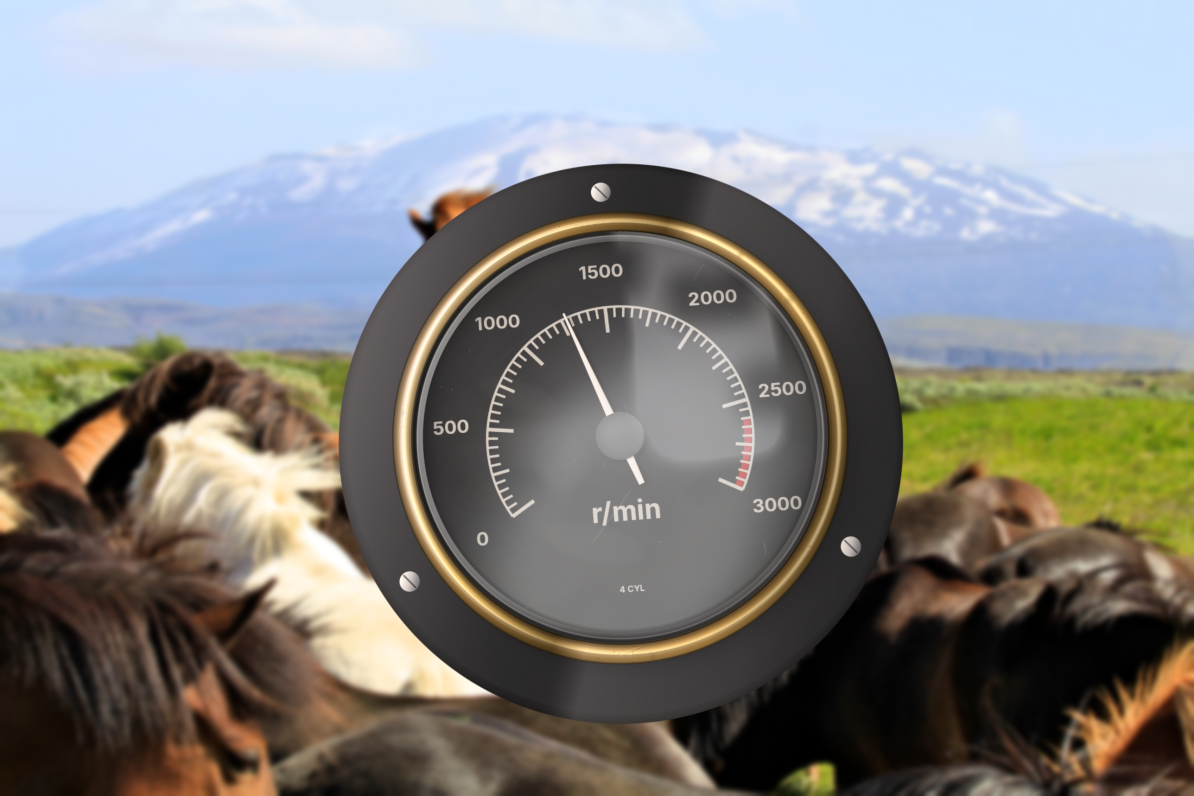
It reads 1275 rpm
